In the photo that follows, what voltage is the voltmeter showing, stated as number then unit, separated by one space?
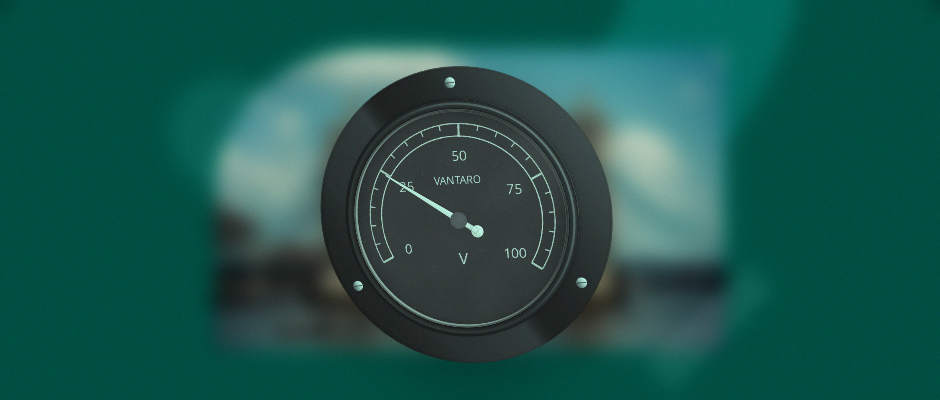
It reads 25 V
